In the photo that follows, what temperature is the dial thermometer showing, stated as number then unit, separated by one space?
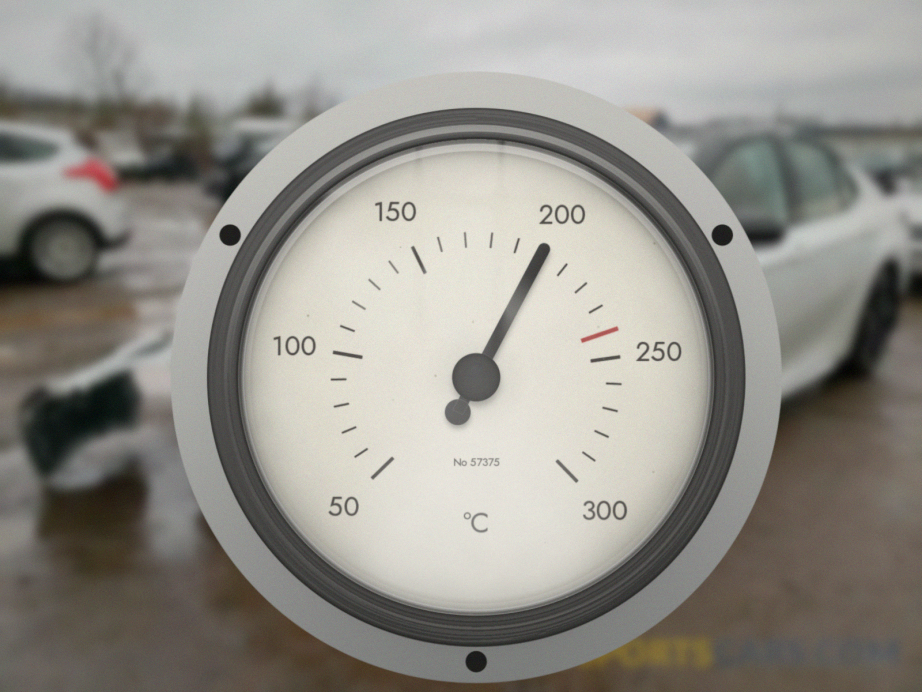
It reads 200 °C
